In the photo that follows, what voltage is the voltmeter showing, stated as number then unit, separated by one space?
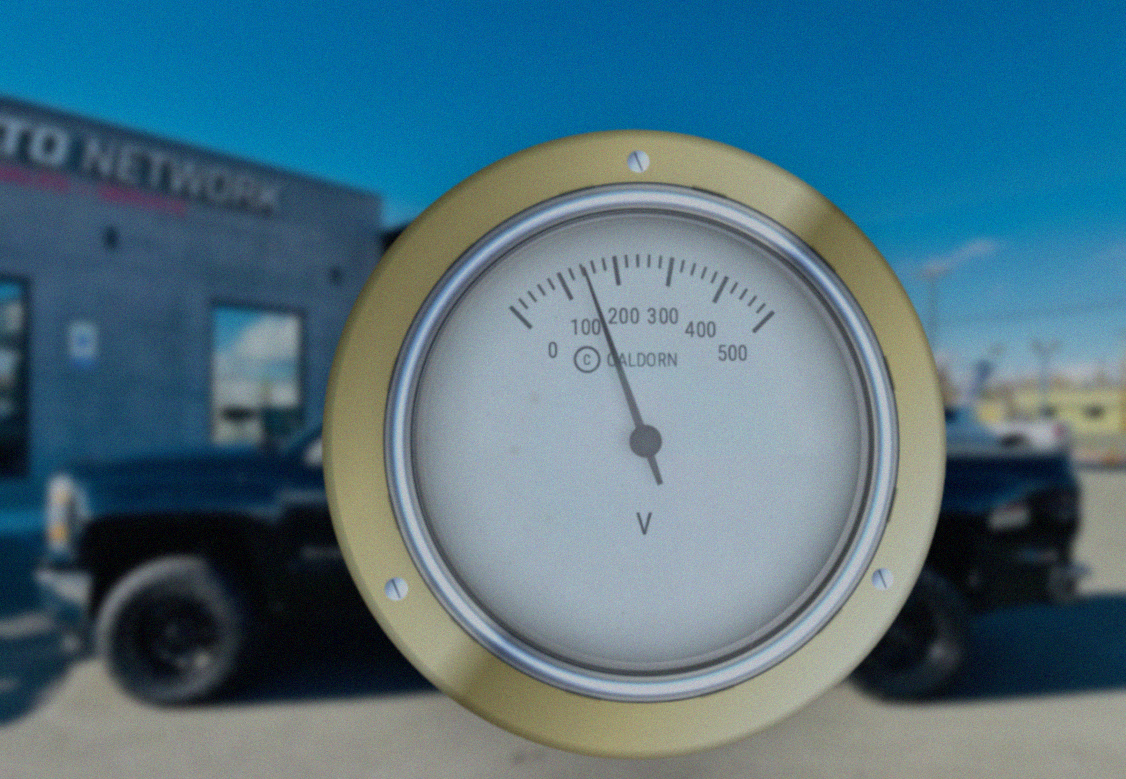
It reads 140 V
